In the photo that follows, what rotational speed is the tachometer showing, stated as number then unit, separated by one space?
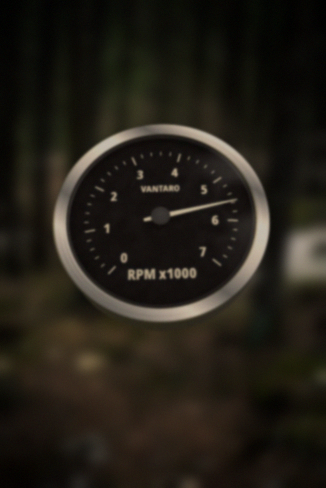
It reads 5600 rpm
